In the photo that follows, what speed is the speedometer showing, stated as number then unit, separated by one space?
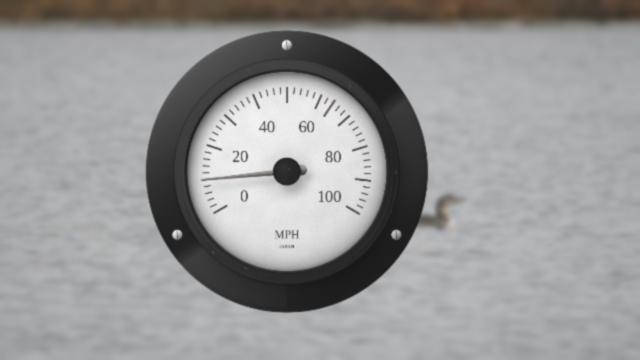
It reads 10 mph
